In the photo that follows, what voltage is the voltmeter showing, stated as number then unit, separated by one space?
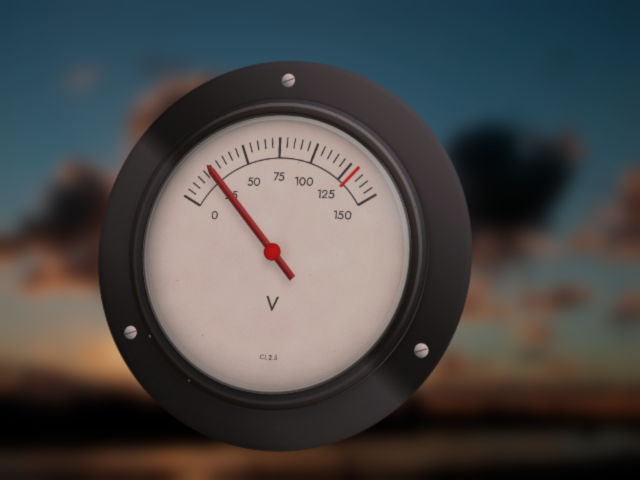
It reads 25 V
